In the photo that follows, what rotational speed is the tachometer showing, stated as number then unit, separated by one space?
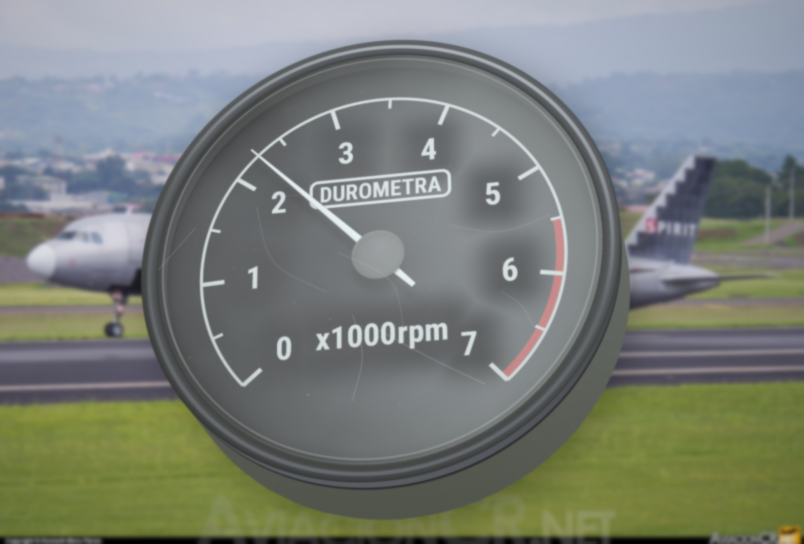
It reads 2250 rpm
